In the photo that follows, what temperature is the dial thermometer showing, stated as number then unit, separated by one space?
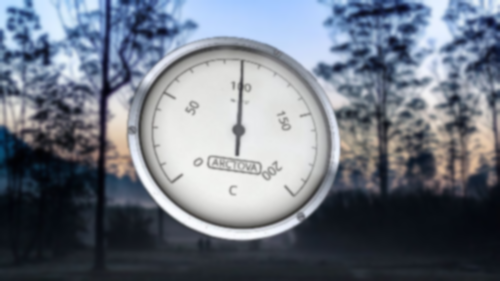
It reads 100 °C
